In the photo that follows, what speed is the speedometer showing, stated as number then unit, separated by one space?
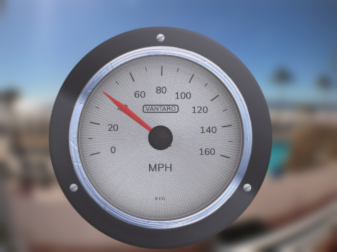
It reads 40 mph
